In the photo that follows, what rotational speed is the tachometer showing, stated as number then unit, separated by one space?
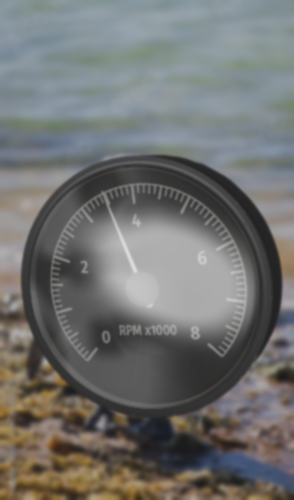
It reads 3500 rpm
